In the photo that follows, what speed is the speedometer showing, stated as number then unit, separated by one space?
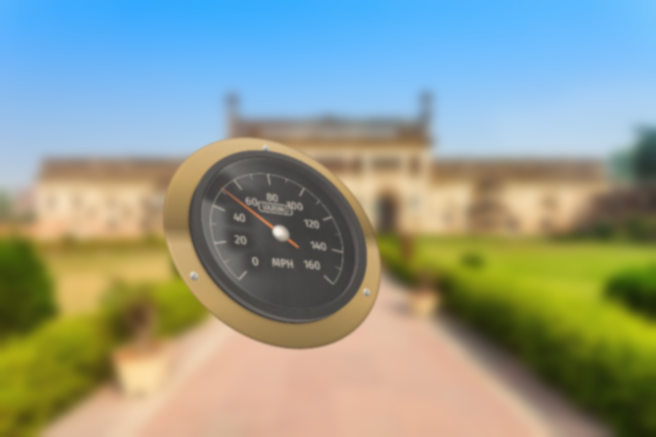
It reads 50 mph
